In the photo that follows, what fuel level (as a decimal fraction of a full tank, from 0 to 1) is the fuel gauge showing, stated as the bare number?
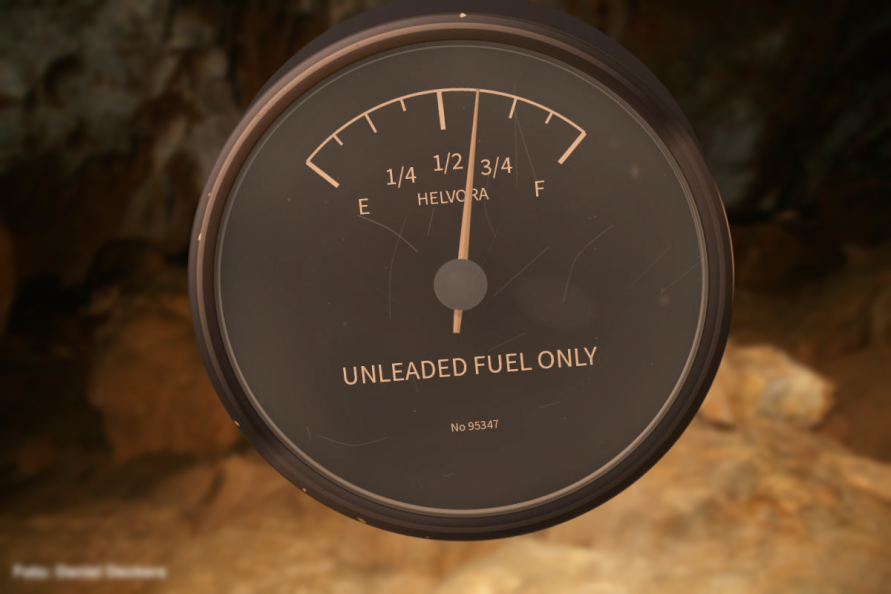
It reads 0.625
